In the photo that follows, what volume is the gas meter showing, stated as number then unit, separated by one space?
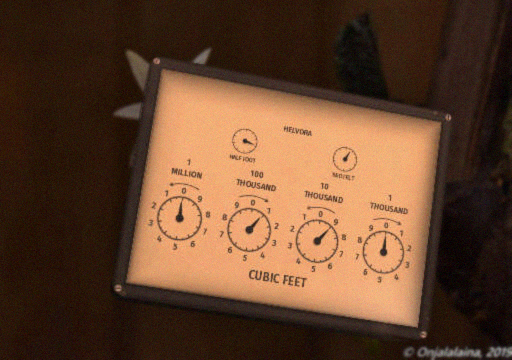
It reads 9000 ft³
